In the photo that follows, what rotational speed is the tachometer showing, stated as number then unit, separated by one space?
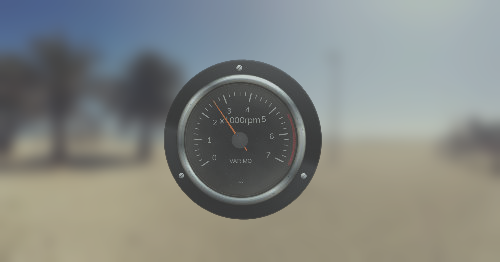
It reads 2600 rpm
